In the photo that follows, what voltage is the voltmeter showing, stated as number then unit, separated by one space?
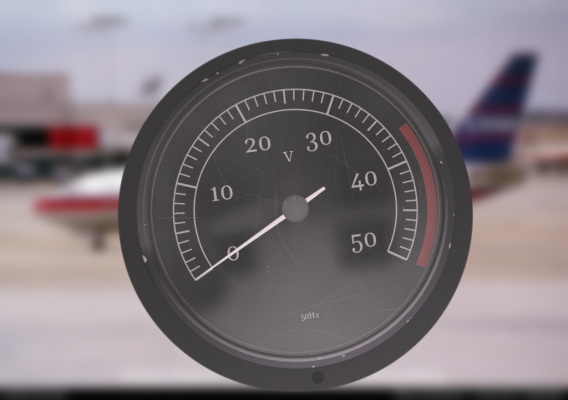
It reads 0 V
